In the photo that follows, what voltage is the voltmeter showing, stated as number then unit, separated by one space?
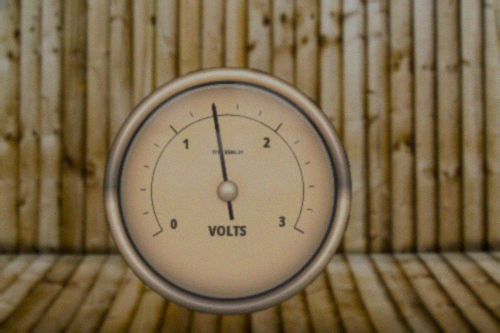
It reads 1.4 V
